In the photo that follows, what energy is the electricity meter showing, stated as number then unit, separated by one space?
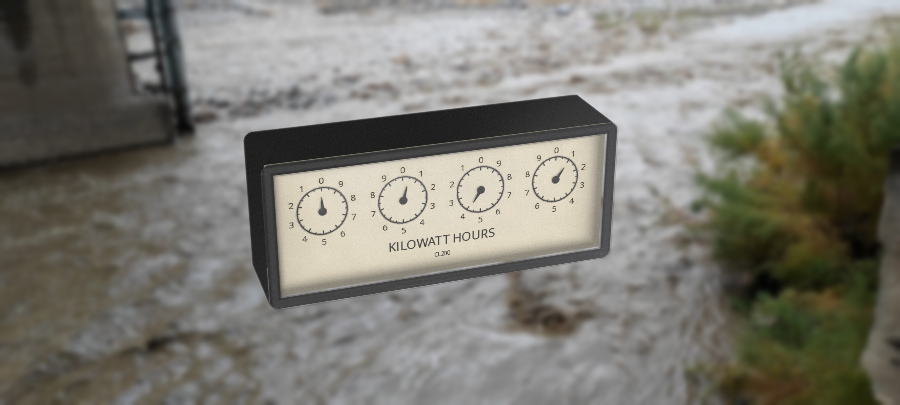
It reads 41 kWh
